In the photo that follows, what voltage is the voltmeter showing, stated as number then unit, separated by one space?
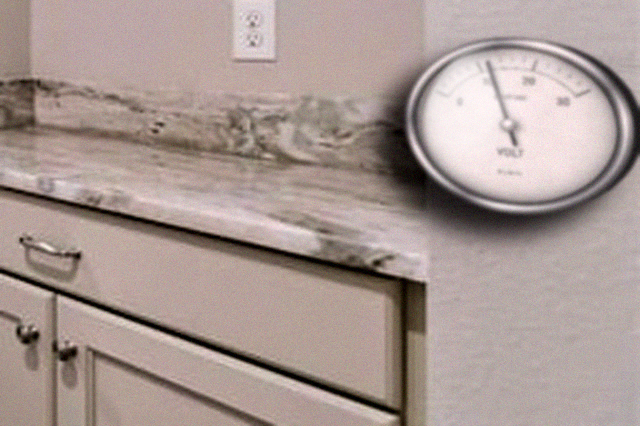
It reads 12 V
